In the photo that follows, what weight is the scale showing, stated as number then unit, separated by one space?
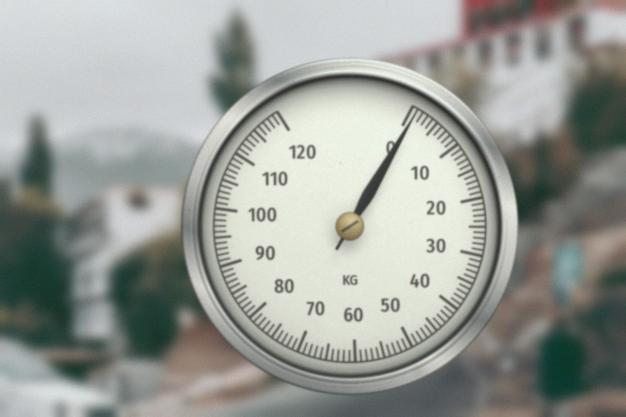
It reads 1 kg
